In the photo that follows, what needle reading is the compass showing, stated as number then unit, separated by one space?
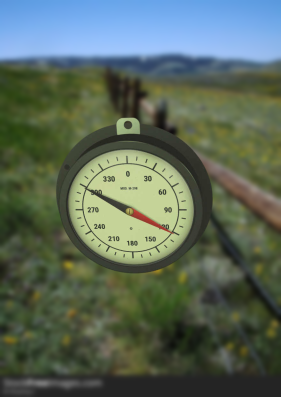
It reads 120 °
